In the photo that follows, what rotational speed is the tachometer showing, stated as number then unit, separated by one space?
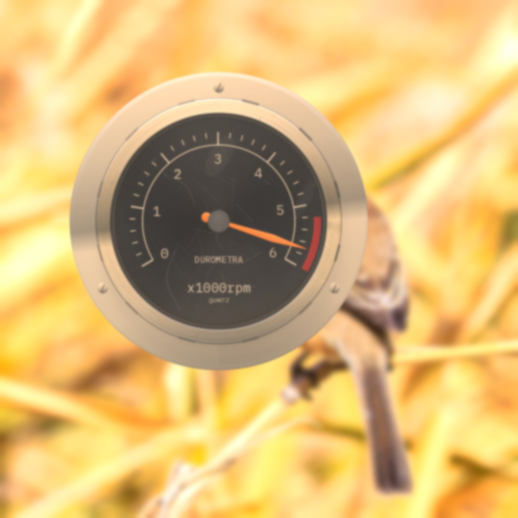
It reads 5700 rpm
